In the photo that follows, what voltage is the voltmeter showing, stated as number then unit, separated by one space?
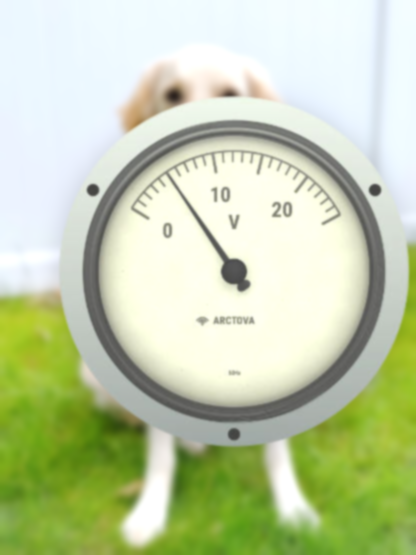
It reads 5 V
